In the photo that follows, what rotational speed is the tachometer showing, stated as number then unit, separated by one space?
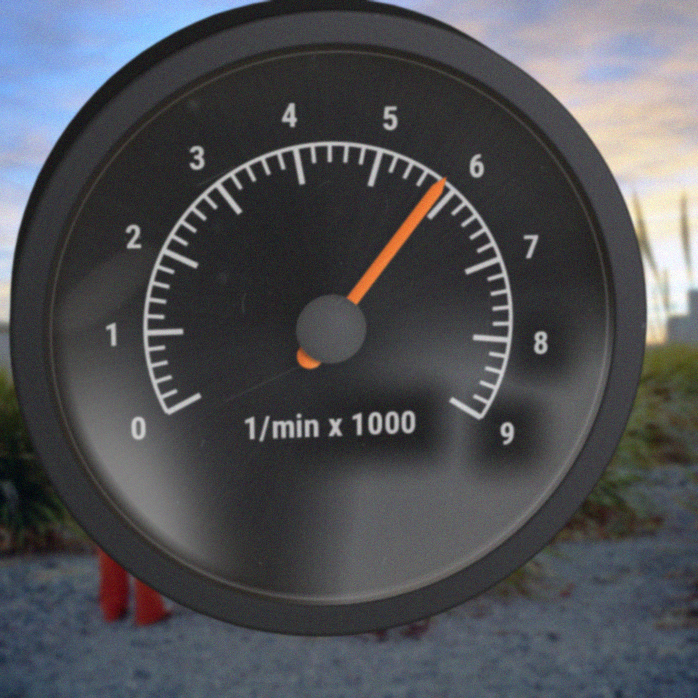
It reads 5800 rpm
